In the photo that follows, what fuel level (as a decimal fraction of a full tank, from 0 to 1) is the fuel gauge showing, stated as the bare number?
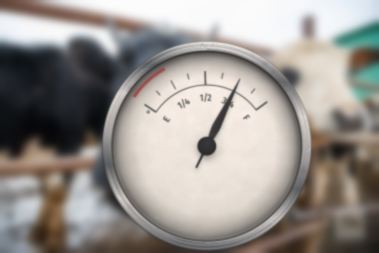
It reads 0.75
